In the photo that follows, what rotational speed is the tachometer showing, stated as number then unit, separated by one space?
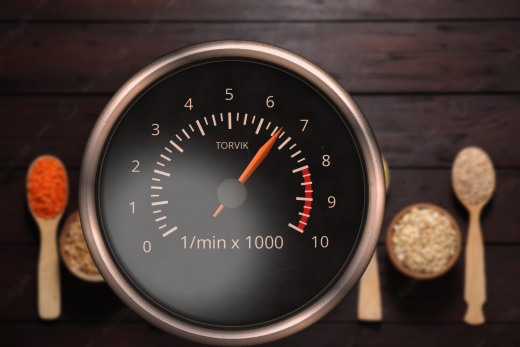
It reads 6625 rpm
